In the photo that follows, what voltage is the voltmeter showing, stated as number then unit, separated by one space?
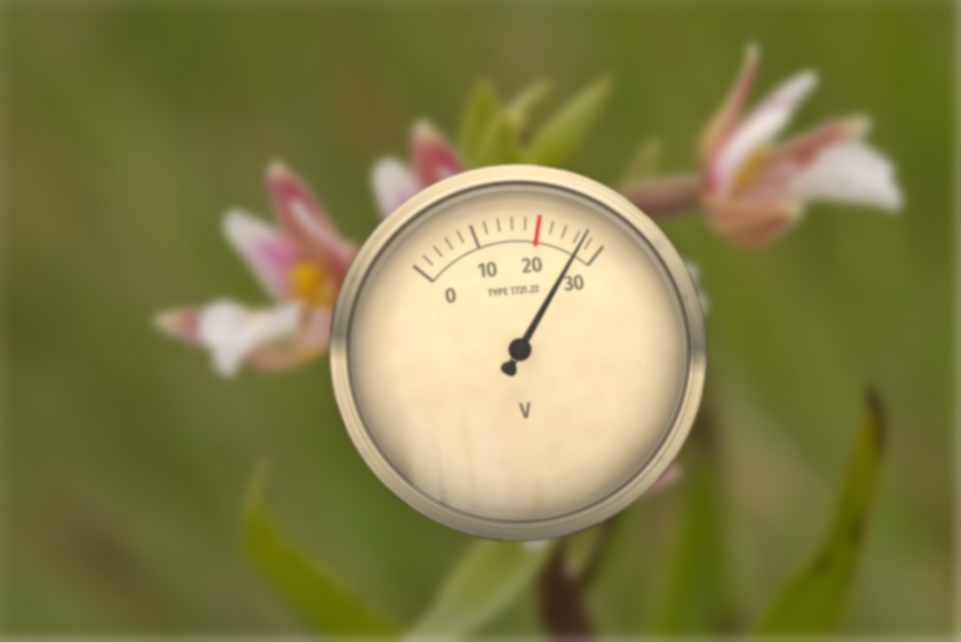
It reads 27 V
